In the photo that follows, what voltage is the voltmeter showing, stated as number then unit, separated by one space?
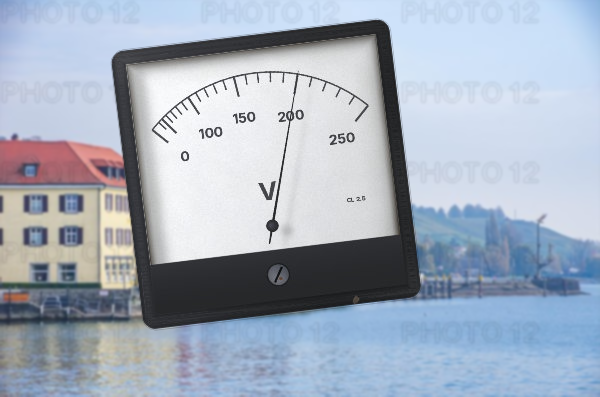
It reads 200 V
